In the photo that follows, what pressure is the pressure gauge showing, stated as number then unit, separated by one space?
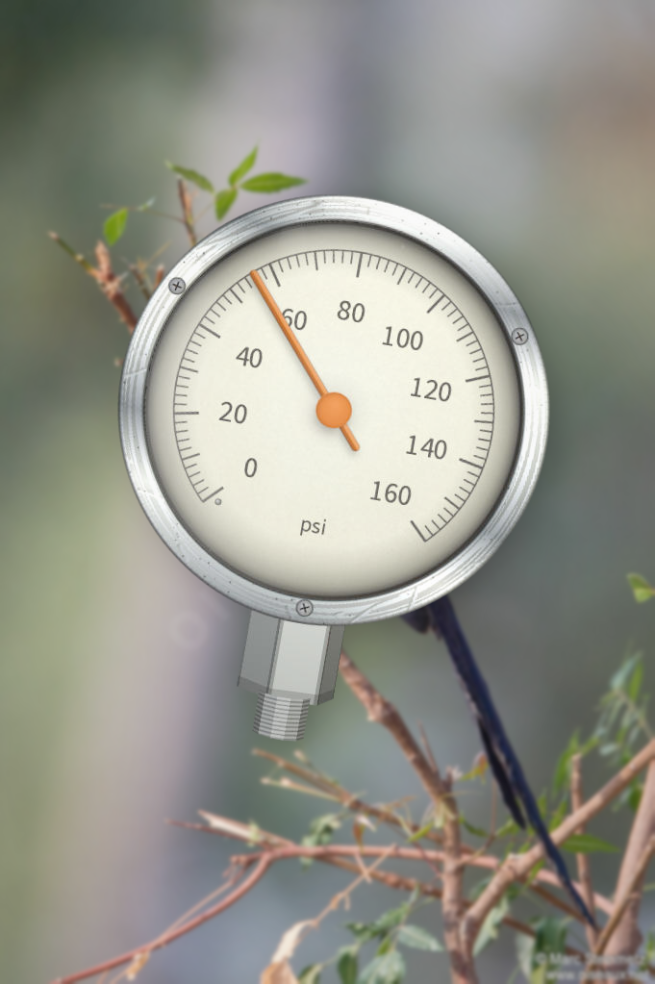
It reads 56 psi
